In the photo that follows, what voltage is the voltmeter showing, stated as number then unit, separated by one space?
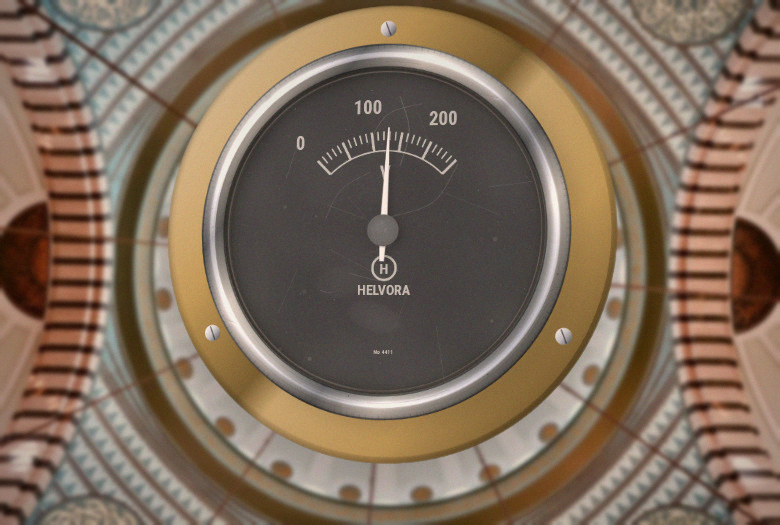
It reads 130 V
